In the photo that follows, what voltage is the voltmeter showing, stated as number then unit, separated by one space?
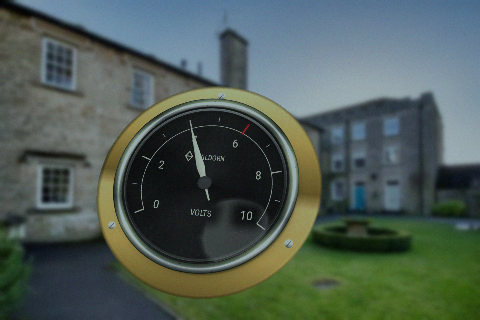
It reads 4 V
